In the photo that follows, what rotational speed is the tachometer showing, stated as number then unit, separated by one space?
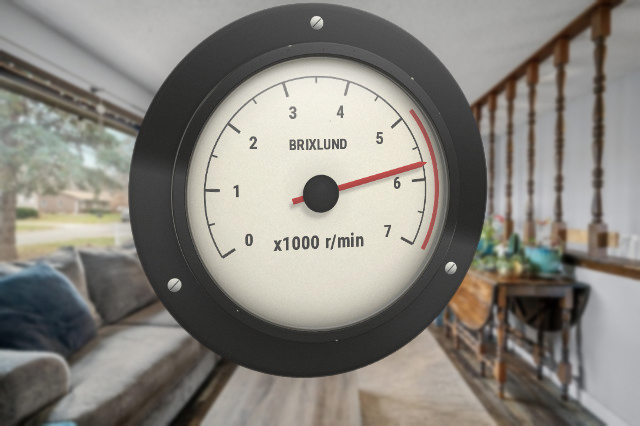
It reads 5750 rpm
